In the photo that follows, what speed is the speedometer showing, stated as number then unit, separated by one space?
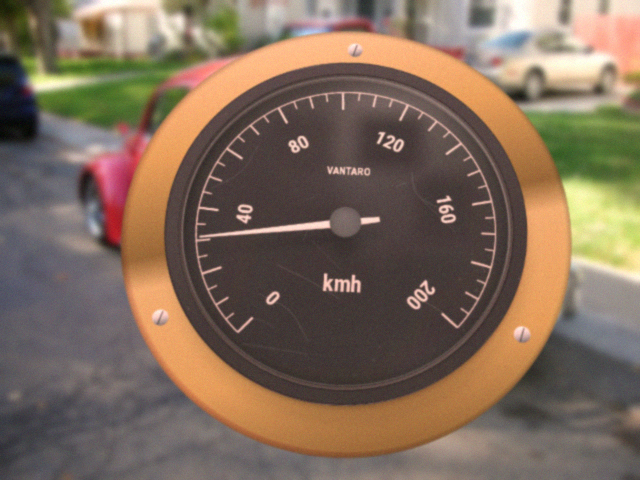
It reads 30 km/h
